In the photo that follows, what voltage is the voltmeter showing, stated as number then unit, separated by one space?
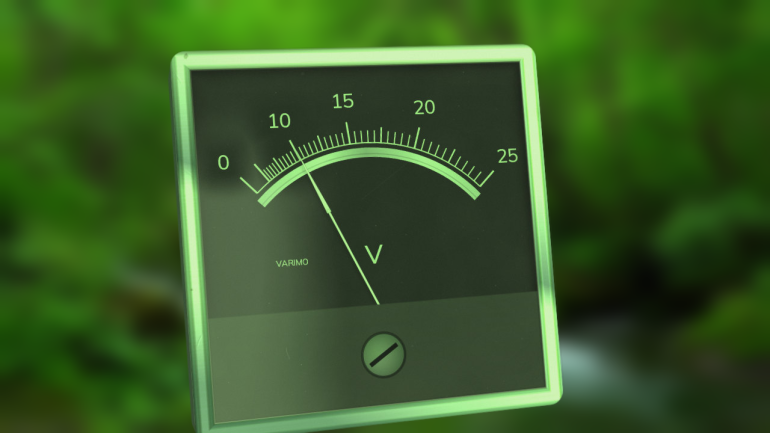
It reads 10 V
